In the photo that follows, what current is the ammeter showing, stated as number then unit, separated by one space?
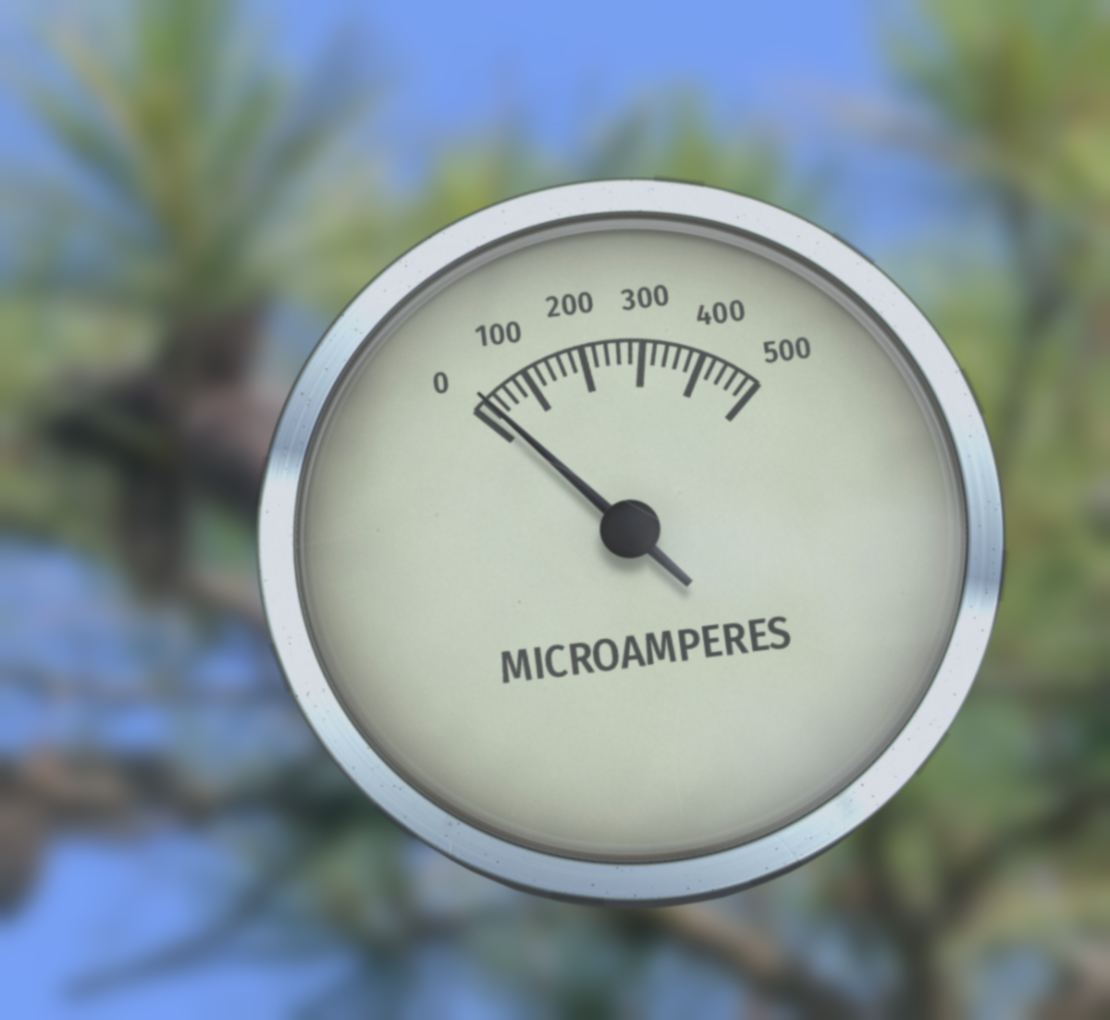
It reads 20 µA
